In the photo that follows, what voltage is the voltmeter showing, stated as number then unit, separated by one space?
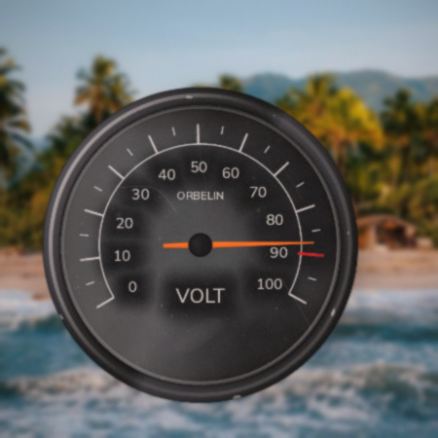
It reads 87.5 V
